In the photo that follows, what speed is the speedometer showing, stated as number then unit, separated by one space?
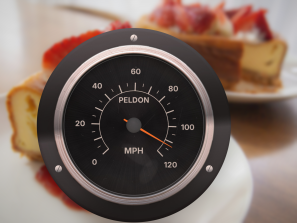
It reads 112.5 mph
